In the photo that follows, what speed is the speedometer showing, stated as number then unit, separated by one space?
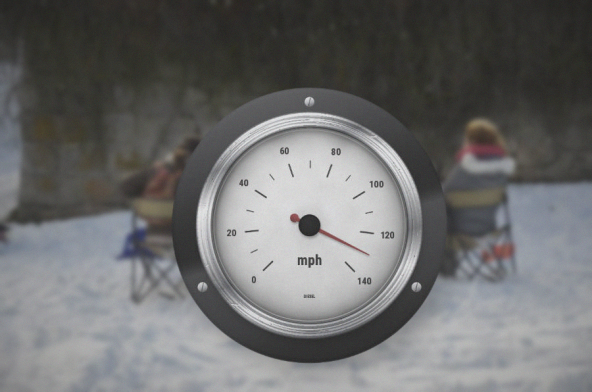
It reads 130 mph
